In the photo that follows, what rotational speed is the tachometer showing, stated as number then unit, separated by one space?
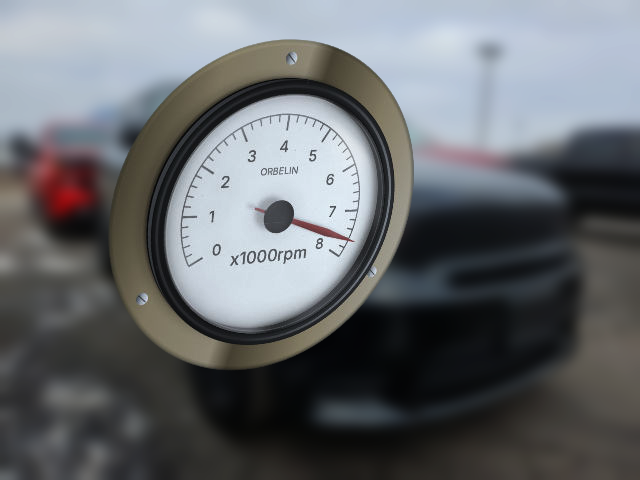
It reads 7600 rpm
